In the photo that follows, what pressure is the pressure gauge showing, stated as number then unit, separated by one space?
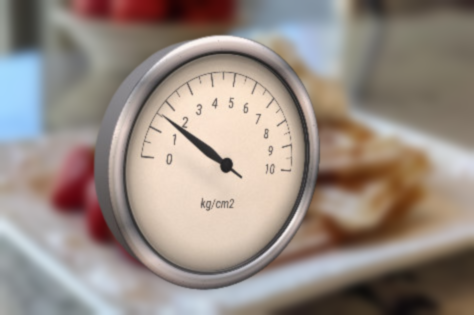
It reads 1.5 kg/cm²
